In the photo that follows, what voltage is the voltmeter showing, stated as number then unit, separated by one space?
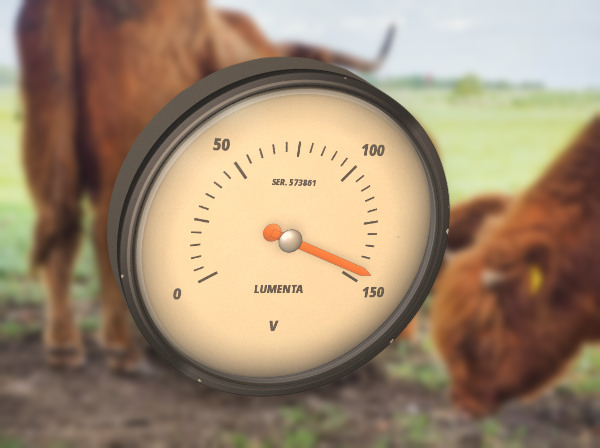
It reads 145 V
